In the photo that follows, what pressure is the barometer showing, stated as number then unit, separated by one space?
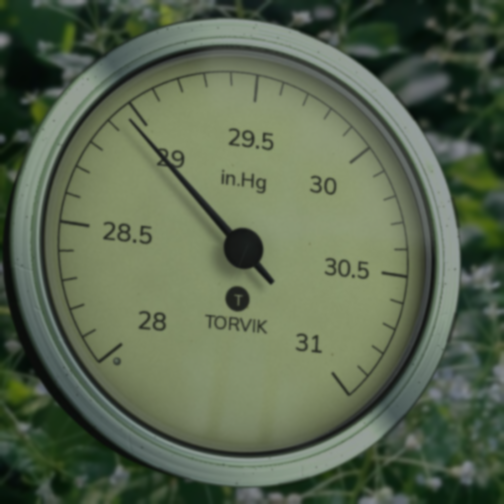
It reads 28.95 inHg
